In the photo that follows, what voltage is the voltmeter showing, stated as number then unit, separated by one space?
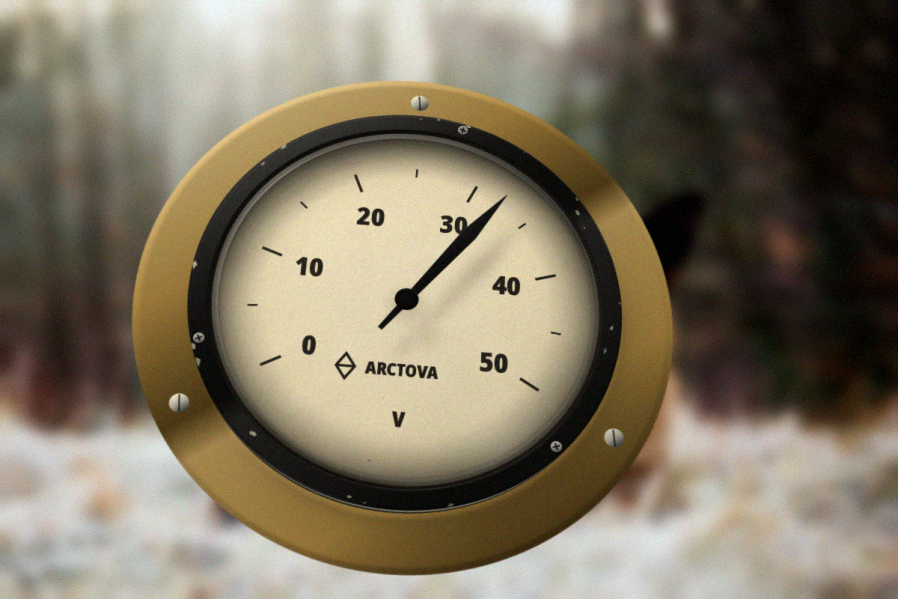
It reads 32.5 V
